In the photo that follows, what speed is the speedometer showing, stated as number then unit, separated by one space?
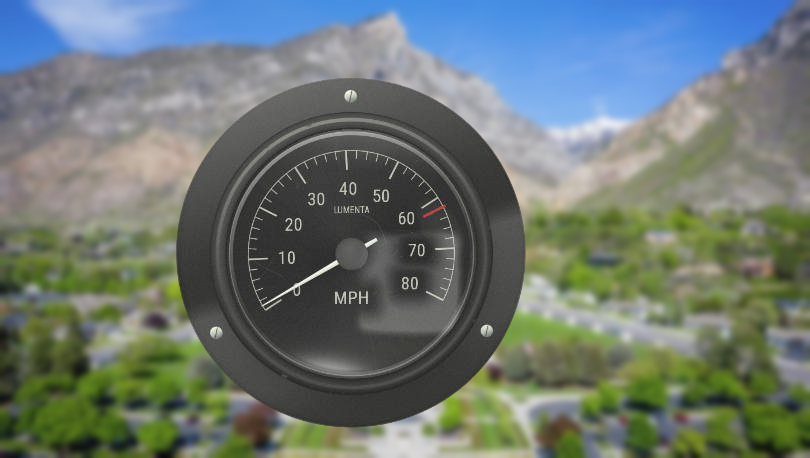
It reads 1 mph
